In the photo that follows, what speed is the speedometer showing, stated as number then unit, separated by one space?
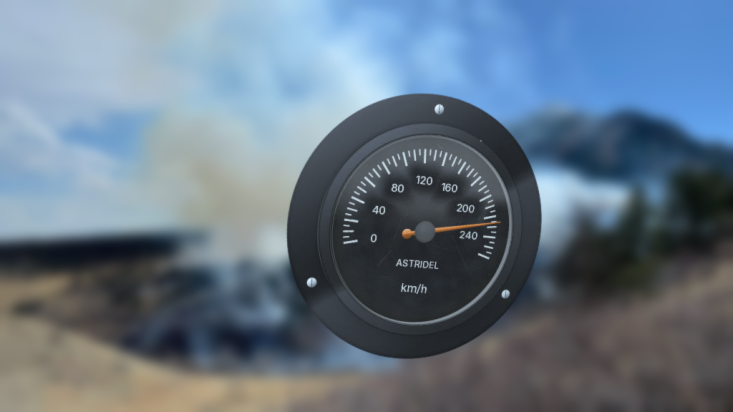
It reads 225 km/h
